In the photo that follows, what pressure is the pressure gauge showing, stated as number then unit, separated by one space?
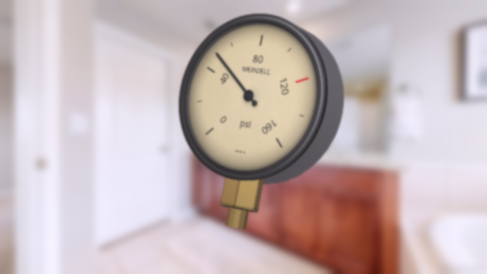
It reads 50 psi
